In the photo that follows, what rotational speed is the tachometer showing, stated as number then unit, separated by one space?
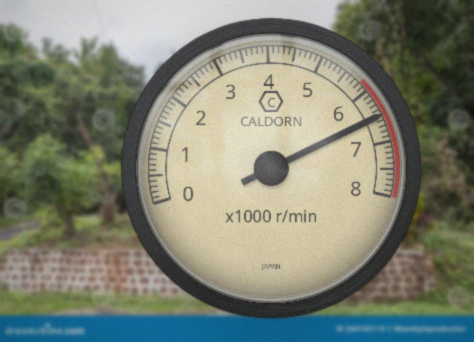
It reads 6500 rpm
